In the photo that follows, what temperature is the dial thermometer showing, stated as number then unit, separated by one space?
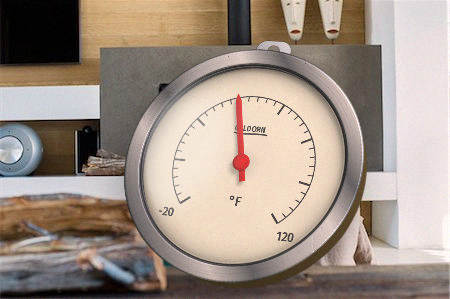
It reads 40 °F
